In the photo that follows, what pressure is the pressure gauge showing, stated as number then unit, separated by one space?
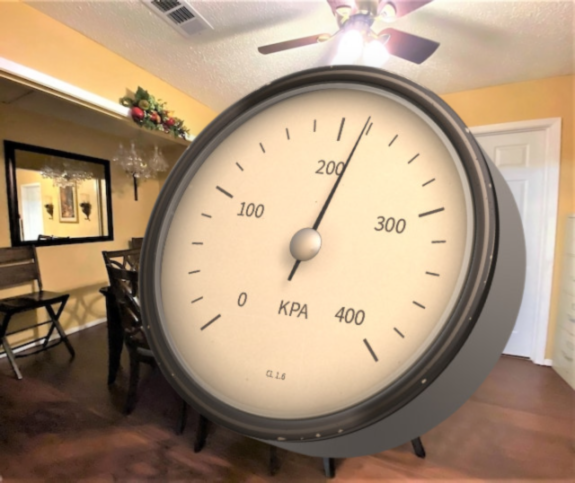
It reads 220 kPa
